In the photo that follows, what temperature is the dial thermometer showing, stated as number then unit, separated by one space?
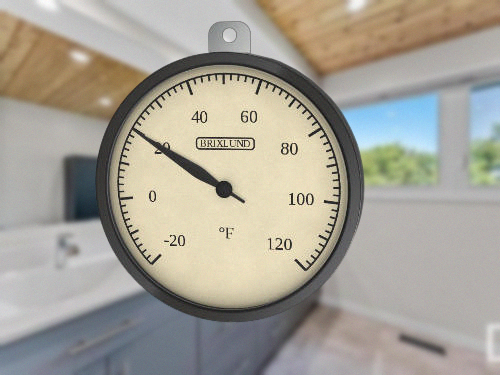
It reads 20 °F
